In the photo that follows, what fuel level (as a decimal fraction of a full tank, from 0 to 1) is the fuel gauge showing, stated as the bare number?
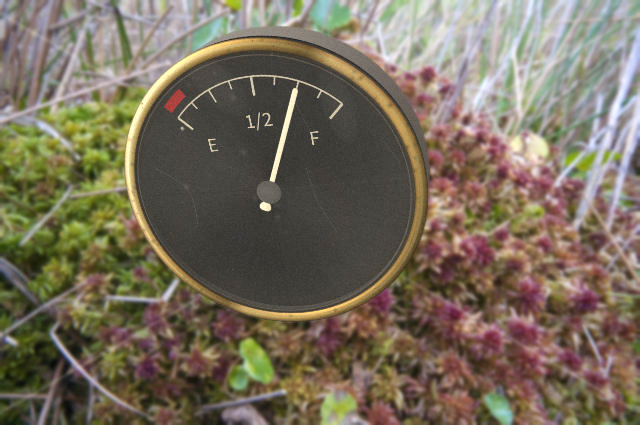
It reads 0.75
